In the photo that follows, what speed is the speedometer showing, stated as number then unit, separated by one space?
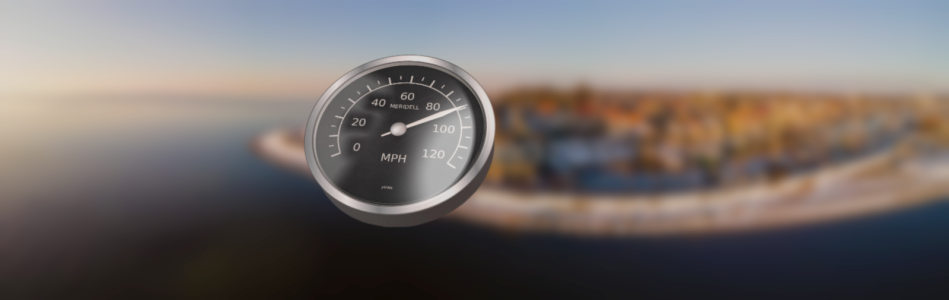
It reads 90 mph
